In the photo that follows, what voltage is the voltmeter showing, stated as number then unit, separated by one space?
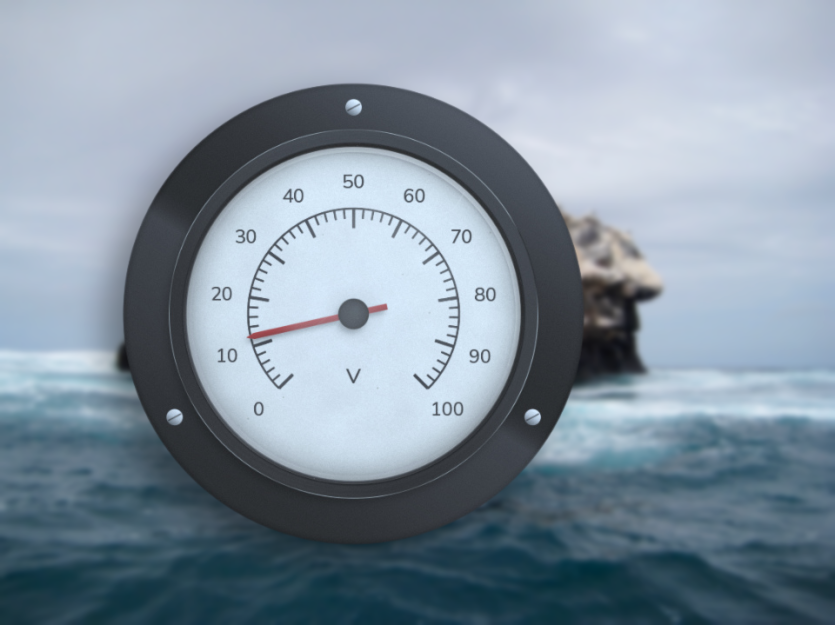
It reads 12 V
